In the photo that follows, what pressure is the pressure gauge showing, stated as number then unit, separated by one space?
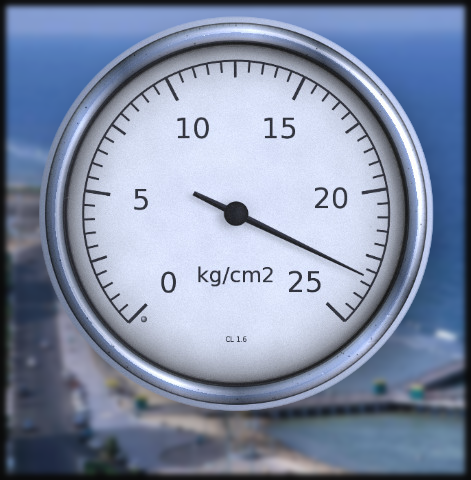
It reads 23.25 kg/cm²
